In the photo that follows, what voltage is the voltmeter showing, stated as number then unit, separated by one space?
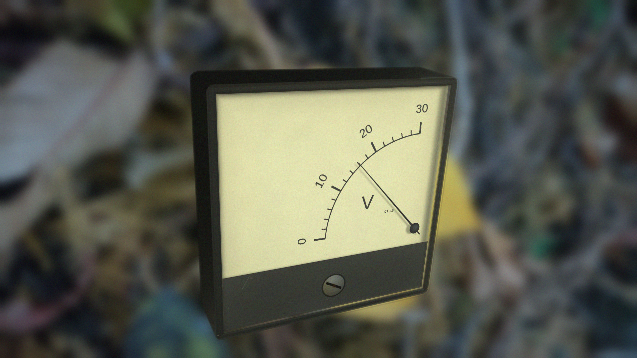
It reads 16 V
